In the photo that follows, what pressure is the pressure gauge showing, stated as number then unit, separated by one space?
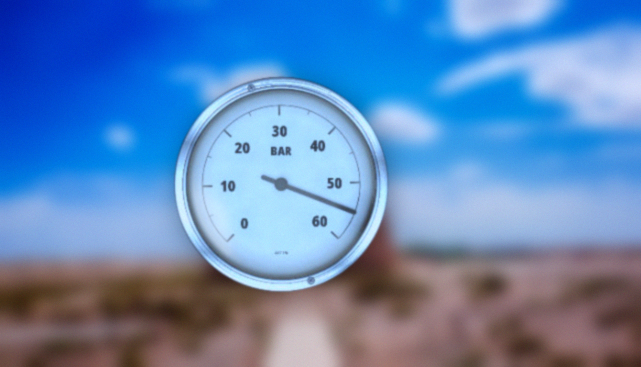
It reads 55 bar
